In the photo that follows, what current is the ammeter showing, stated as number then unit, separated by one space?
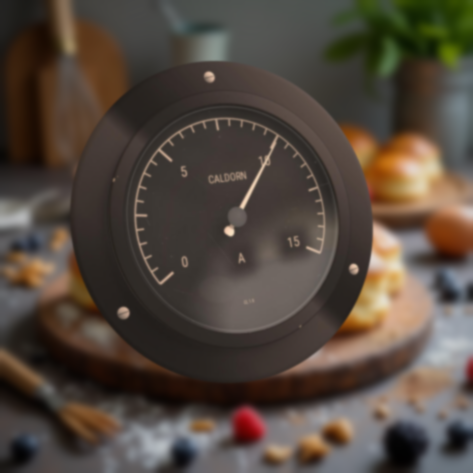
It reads 10 A
